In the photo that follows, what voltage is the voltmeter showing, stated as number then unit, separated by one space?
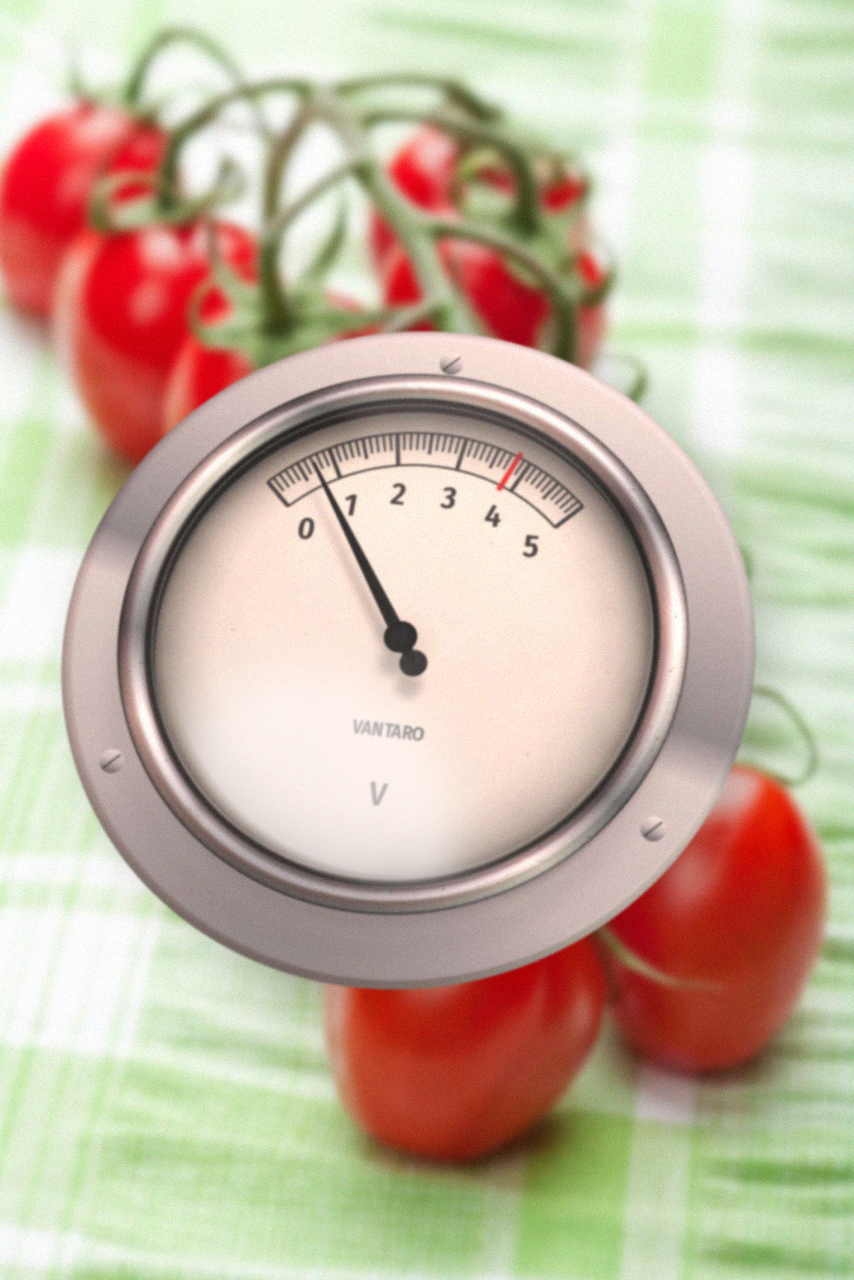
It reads 0.7 V
